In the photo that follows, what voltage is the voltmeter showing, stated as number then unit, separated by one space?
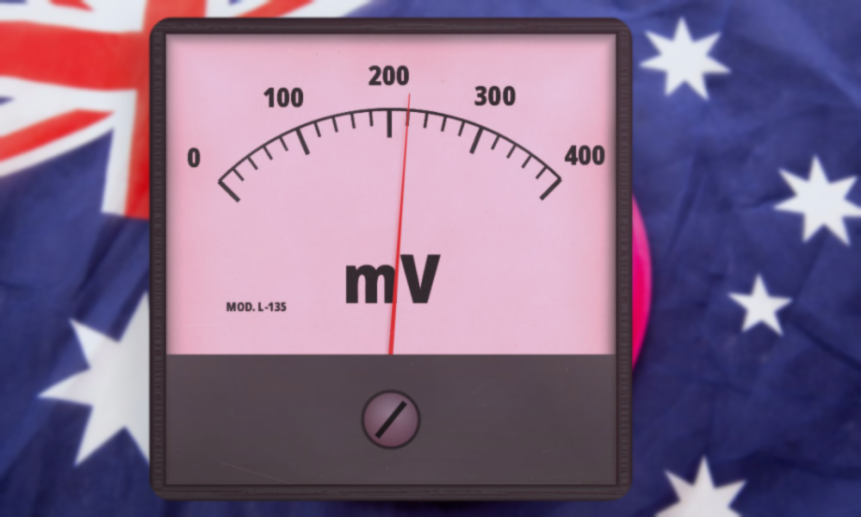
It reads 220 mV
